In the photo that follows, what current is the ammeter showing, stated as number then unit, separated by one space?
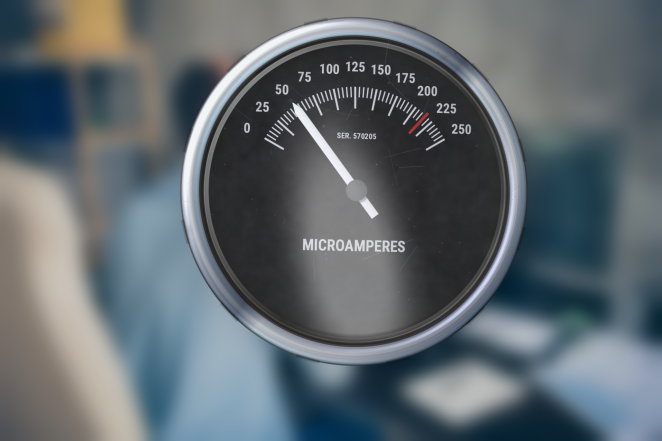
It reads 50 µA
